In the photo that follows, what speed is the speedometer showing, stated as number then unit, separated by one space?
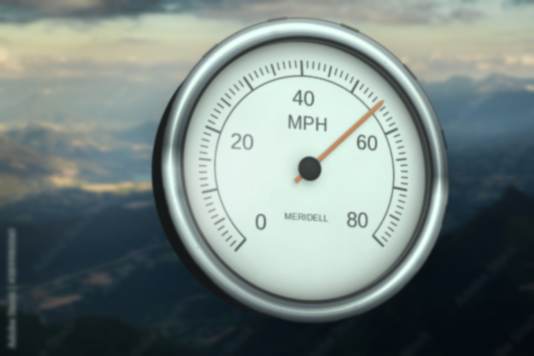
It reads 55 mph
